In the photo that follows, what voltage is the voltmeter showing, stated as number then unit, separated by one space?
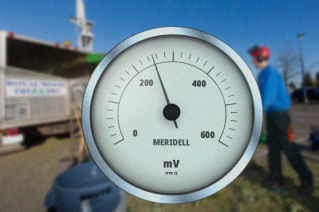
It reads 250 mV
